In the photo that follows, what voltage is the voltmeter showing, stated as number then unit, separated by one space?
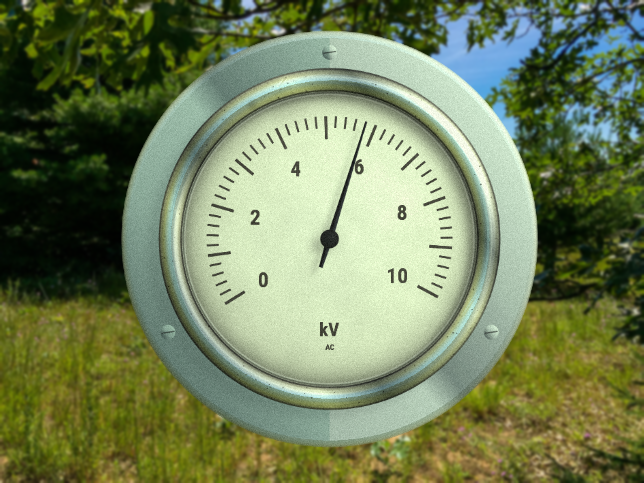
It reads 5.8 kV
